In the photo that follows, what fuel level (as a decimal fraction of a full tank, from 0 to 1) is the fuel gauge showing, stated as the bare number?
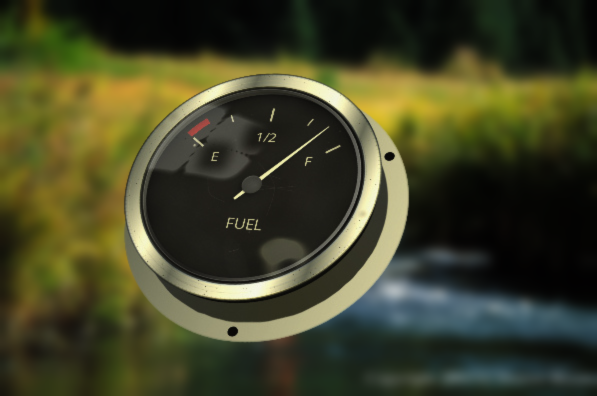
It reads 0.875
